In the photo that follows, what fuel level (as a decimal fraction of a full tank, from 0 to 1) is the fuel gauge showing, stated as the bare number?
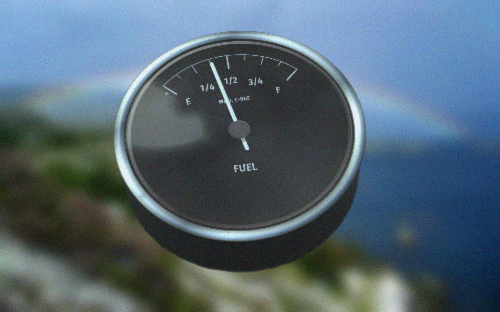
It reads 0.375
